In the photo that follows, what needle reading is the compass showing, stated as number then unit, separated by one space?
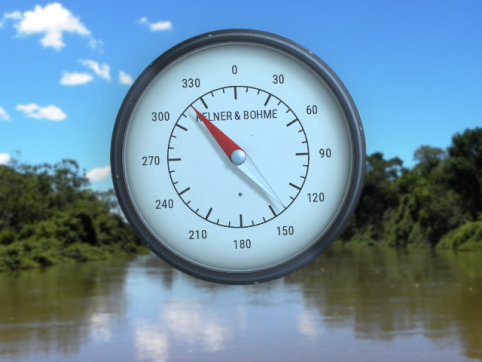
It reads 320 °
